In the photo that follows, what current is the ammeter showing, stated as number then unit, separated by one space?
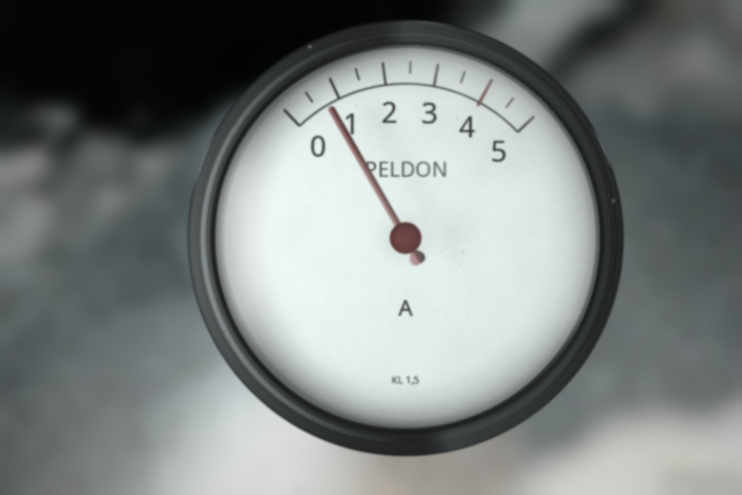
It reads 0.75 A
